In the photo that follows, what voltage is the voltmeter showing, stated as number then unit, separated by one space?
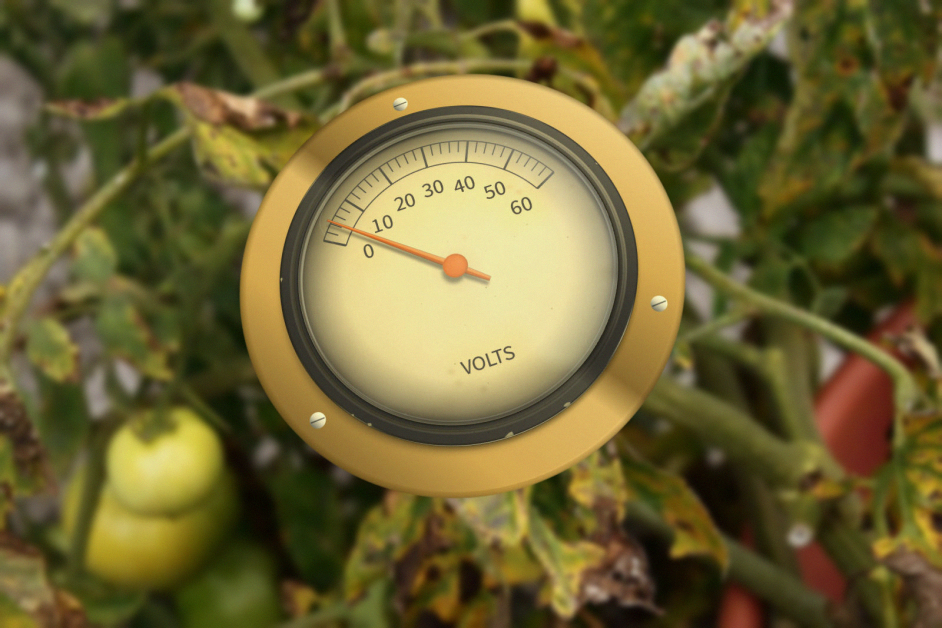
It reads 4 V
